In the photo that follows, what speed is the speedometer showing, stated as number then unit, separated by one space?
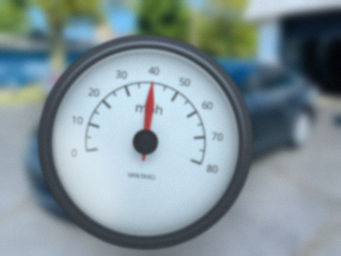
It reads 40 mph
